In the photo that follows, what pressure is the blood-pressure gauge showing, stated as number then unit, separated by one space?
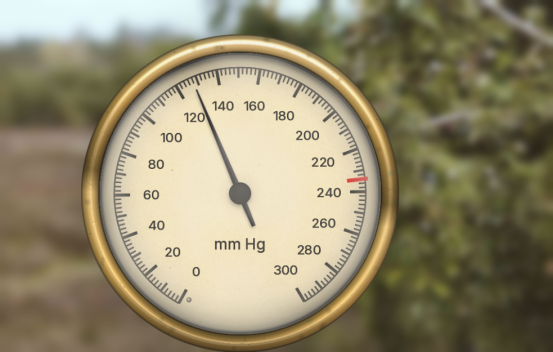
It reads 128 mmHg
